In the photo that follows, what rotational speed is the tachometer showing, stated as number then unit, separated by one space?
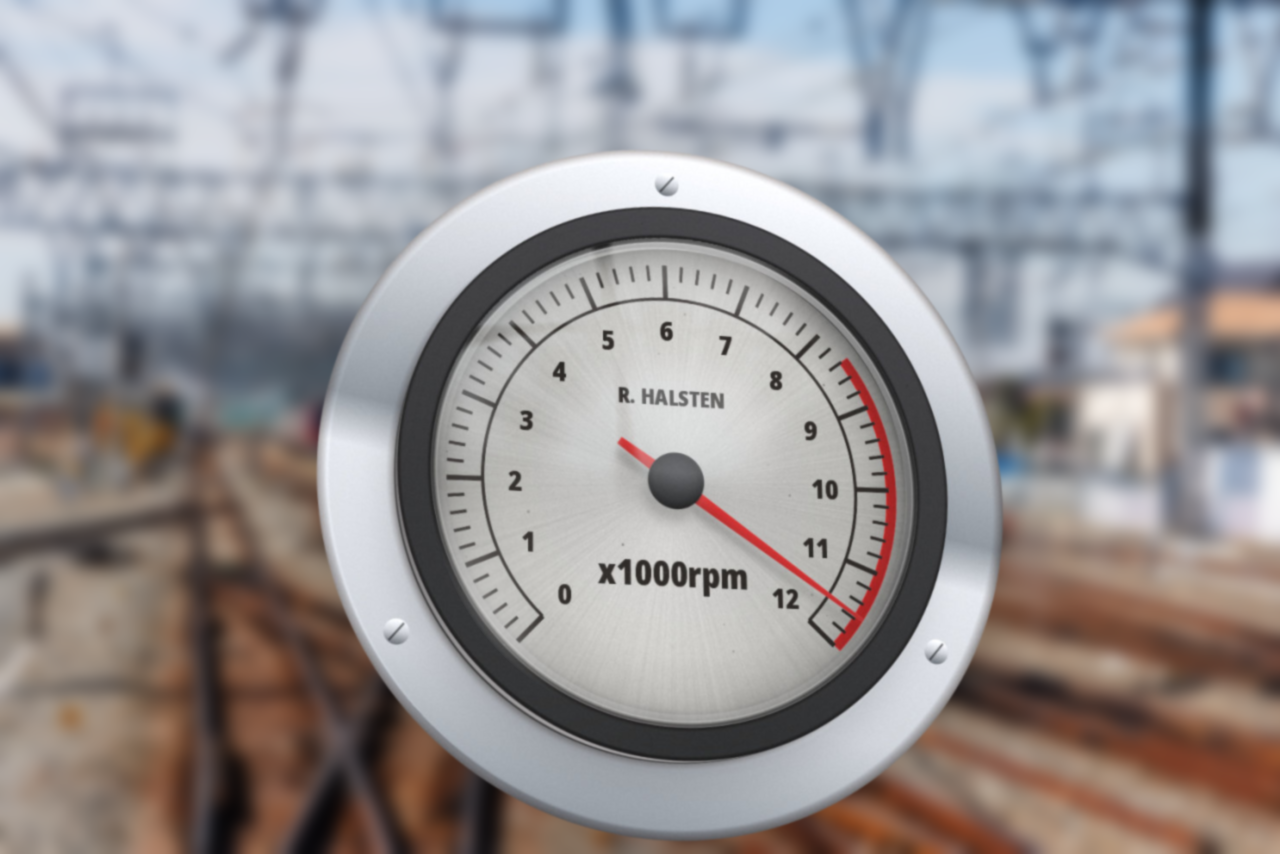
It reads 11600 rpm
